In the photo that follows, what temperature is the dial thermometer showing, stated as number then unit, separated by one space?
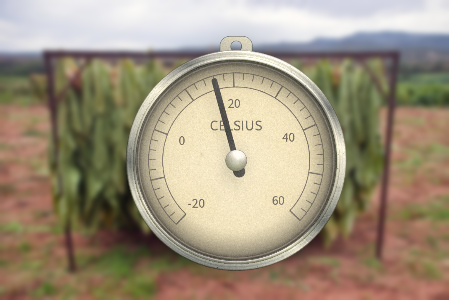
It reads 16 °C
